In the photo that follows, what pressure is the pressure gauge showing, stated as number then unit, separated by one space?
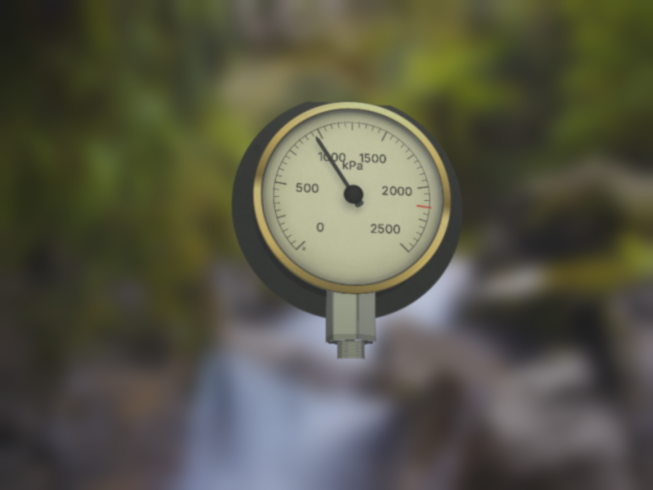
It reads 950 kPa
